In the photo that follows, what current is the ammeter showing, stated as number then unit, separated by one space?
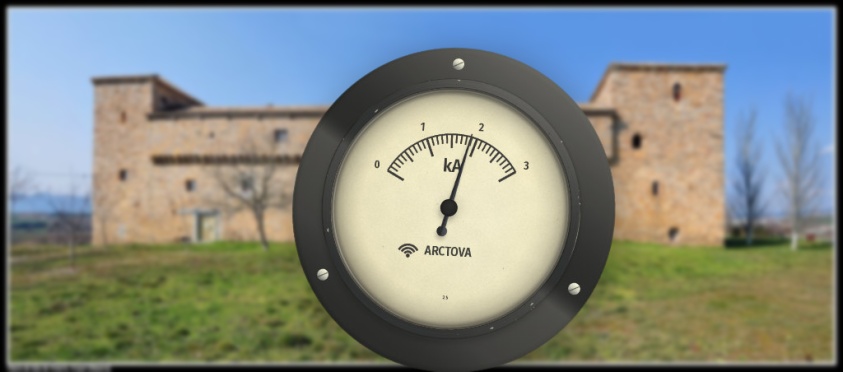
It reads 1.9 kA
